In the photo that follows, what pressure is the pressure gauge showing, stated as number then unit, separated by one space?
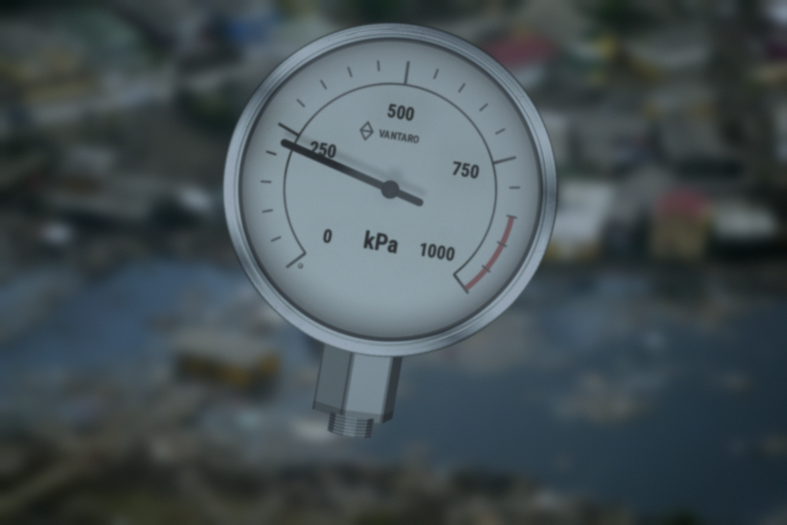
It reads 225 kPa
